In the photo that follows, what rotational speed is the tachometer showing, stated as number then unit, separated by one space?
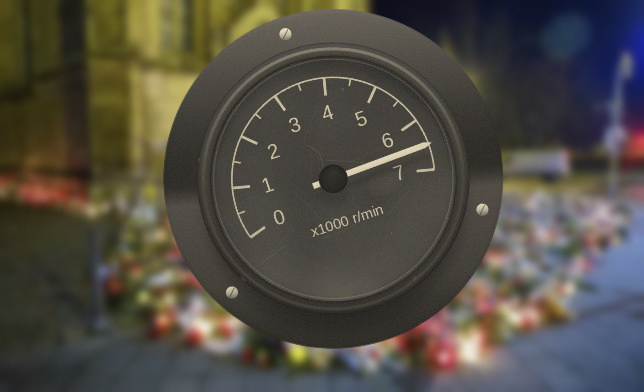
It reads 6500 rpm
